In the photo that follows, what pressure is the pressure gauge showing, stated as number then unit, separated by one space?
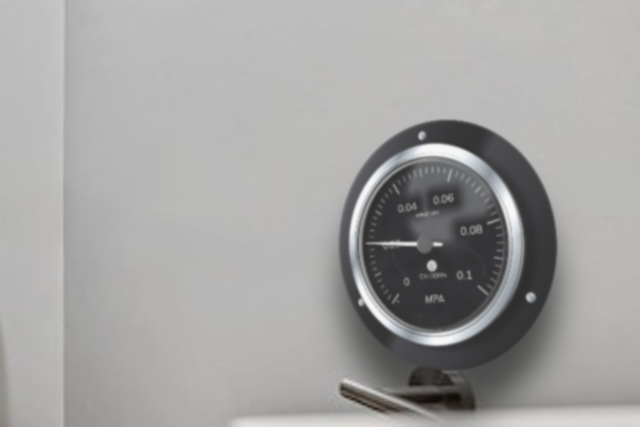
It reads 0.02 MPa
